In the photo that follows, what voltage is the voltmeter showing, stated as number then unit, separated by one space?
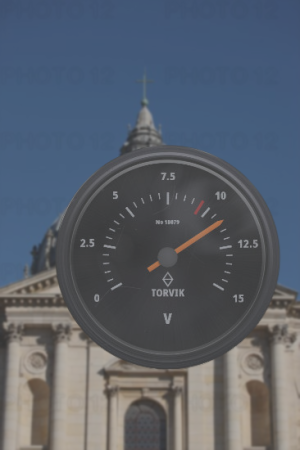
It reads 11 V
